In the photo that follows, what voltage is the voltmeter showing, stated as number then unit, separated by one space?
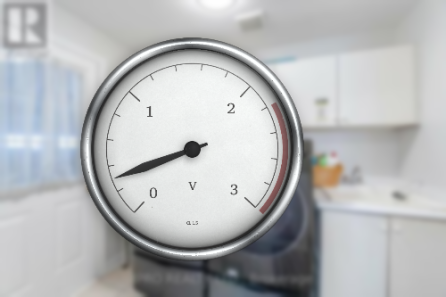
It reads 0.3 V
